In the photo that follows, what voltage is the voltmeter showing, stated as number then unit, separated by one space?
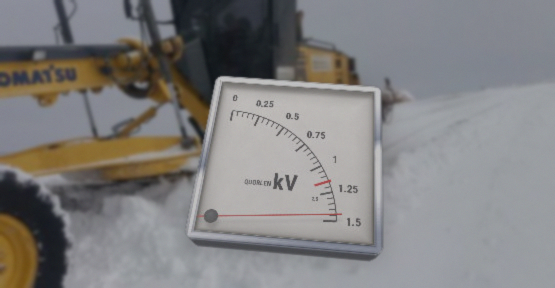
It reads 1.45 kV
